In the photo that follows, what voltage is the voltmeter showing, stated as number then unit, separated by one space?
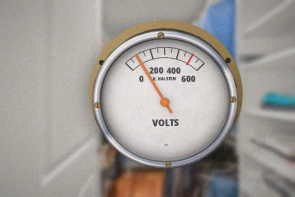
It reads 100 V
